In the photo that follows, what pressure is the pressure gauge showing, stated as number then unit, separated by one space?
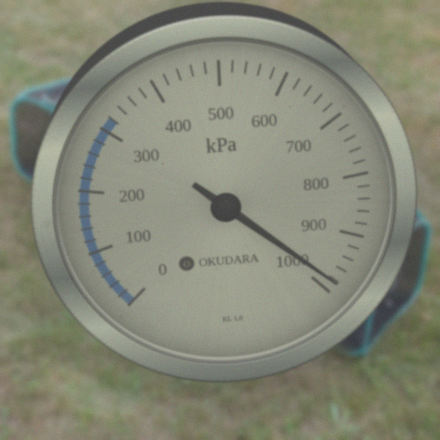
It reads 980 kPa
